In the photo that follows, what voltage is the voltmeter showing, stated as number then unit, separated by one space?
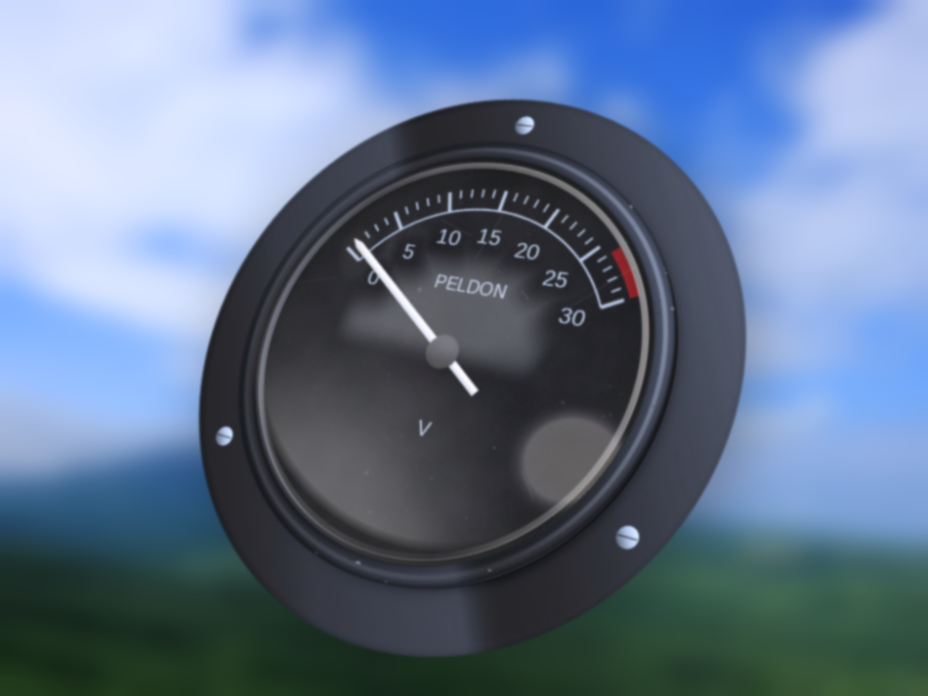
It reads 1 V
